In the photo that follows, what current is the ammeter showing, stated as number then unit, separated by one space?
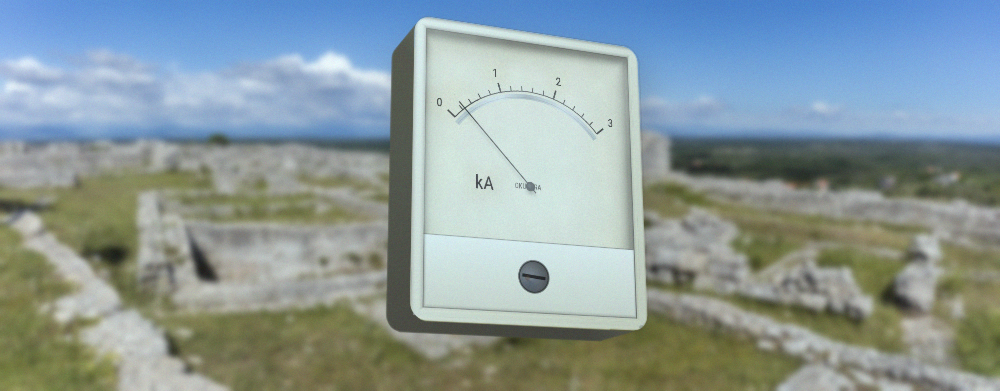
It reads 0.2 kA
